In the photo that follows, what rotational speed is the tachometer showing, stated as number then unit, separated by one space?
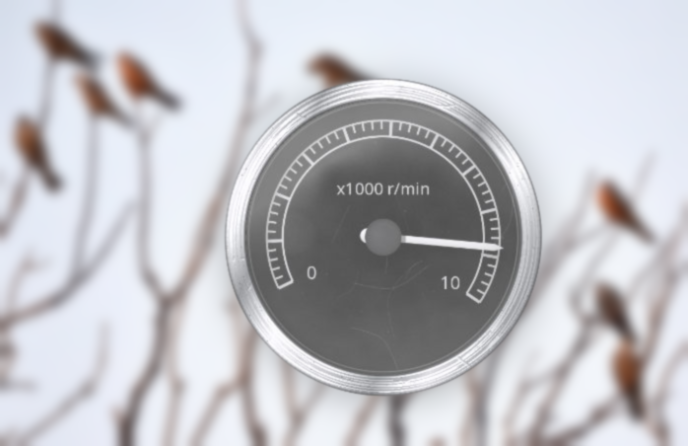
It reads 8800 rpm
